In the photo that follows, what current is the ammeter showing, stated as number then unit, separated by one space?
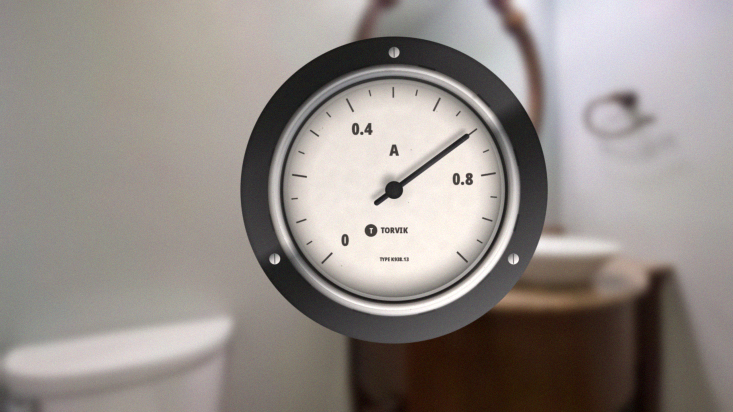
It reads 0.7 A
